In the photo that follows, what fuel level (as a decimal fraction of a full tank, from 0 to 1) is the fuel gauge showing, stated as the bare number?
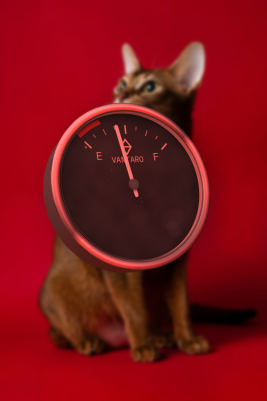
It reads 0.375
